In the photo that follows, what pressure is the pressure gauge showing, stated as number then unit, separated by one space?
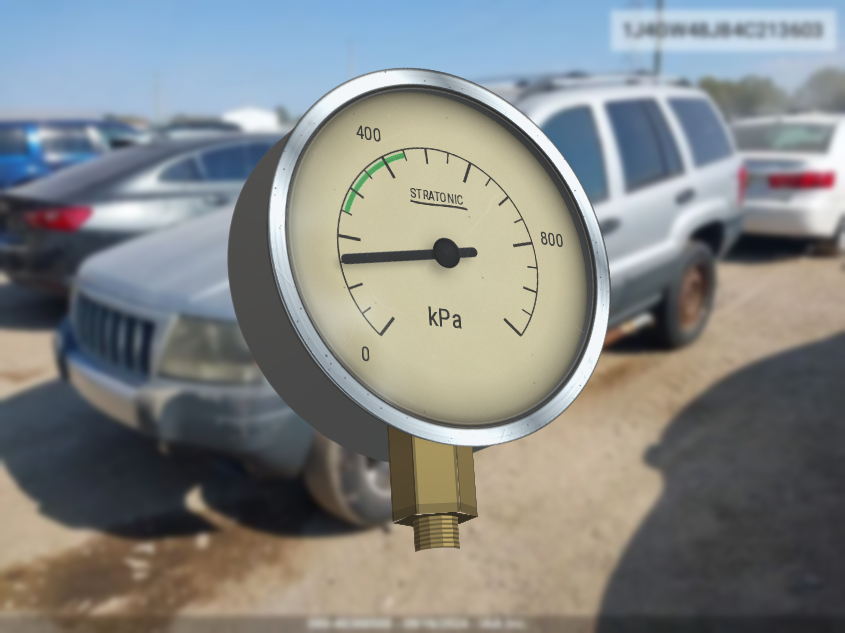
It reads 150 kPa
